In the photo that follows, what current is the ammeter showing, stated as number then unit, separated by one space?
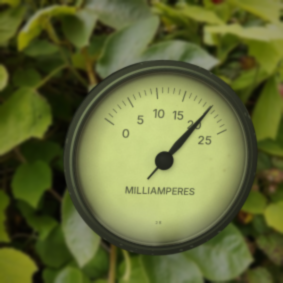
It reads 20 mA
